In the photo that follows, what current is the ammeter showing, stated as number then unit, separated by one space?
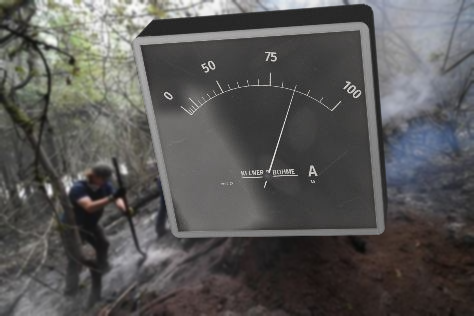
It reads 85 A
